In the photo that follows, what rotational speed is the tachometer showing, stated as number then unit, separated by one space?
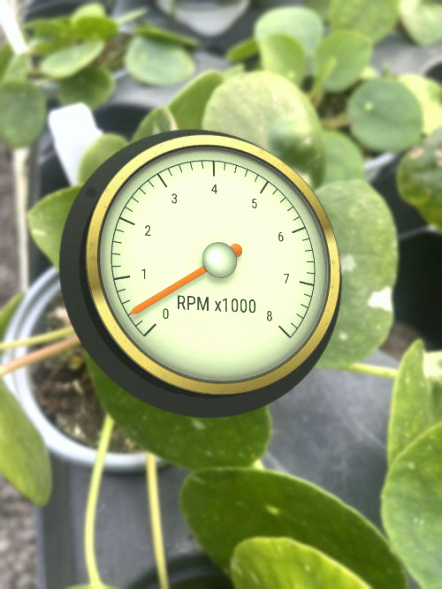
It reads 400 rpm
